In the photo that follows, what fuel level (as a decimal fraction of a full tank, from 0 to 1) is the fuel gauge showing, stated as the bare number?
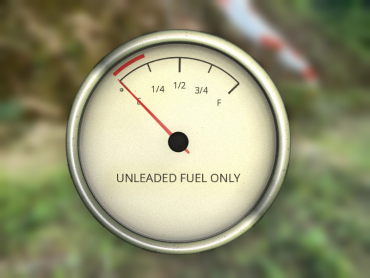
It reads 0
